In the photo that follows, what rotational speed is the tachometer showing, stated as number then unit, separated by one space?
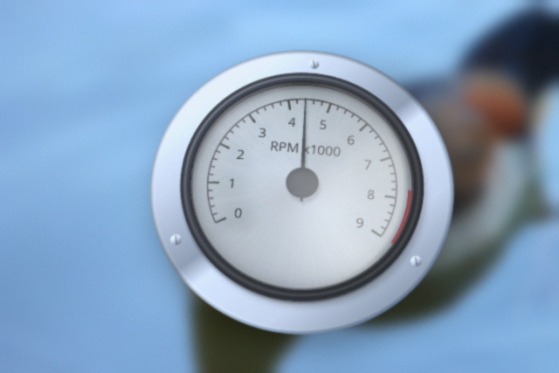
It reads 4400 rpm
